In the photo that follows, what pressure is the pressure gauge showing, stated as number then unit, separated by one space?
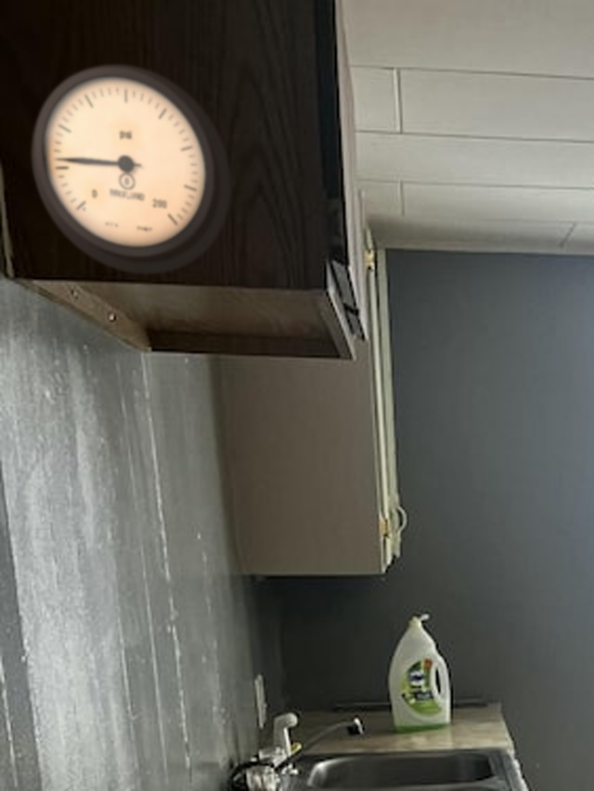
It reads 30 psi
